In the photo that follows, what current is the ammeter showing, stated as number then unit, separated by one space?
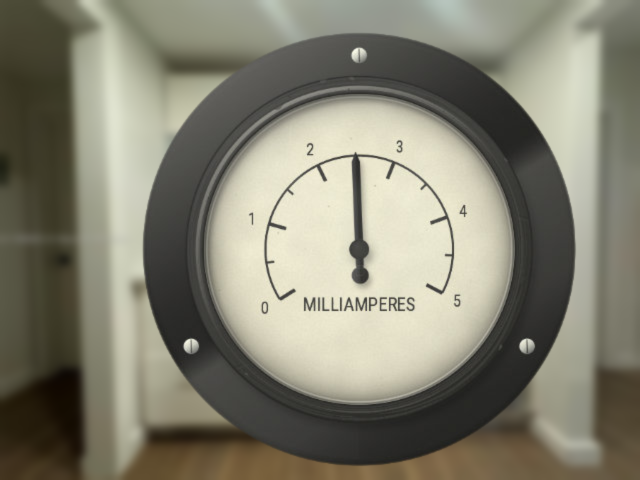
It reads 2.5 mA
